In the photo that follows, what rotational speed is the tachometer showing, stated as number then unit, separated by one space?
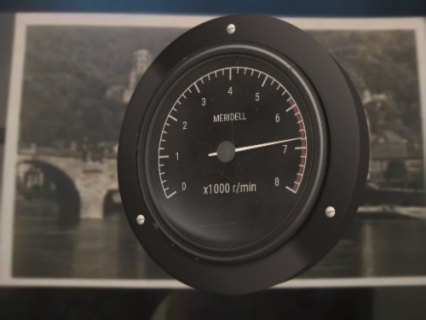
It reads 6800 rpm
